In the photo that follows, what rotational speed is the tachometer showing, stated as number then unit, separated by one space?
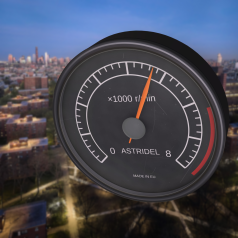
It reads 4700 rpm
